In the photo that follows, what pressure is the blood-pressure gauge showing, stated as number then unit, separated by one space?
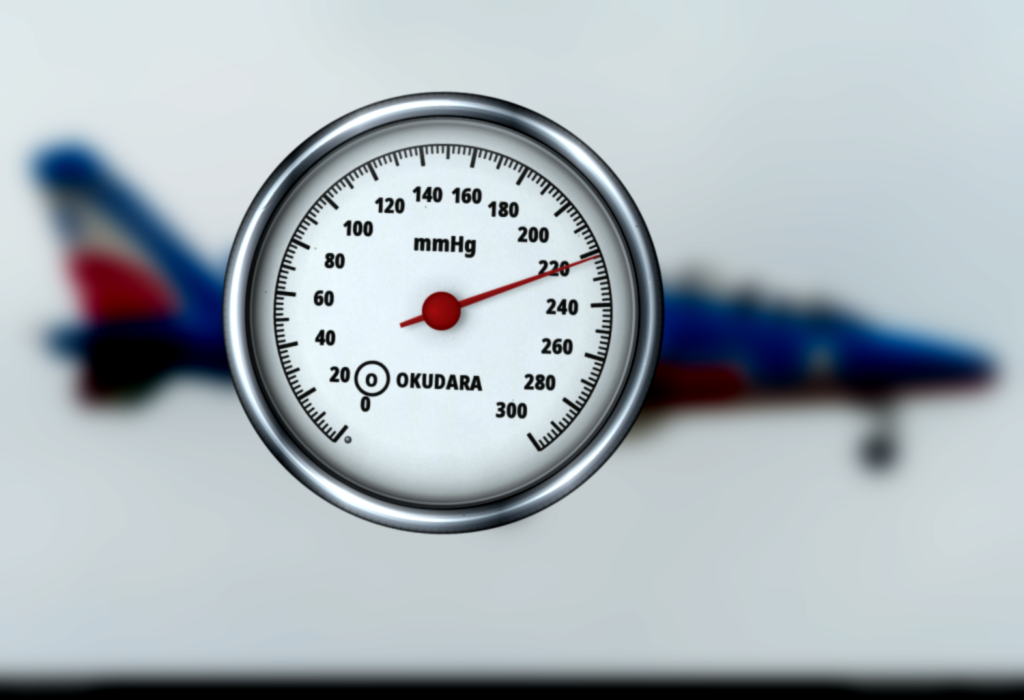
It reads 222 mmHg
